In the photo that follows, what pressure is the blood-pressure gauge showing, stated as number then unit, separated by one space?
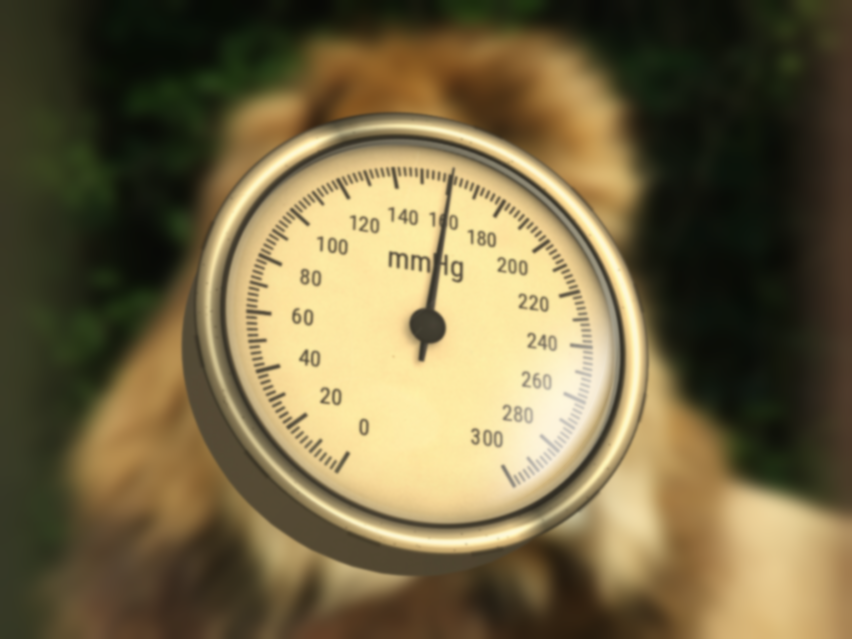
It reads 160 mmHg
